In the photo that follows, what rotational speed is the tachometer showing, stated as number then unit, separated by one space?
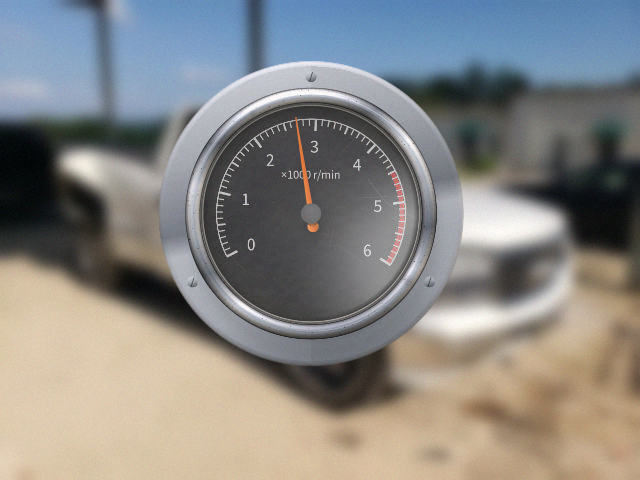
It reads 2700 rpm
